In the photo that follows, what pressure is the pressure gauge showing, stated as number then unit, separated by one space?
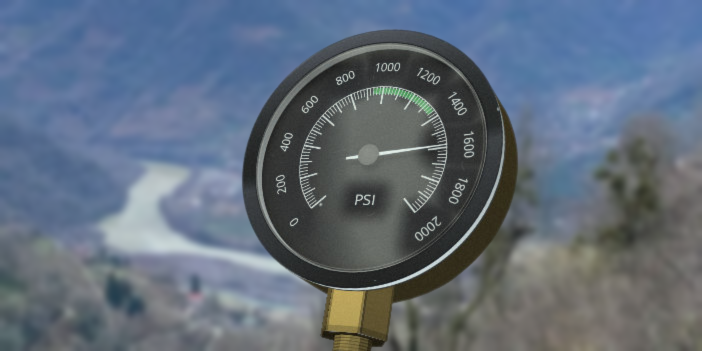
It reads 1600 psi
